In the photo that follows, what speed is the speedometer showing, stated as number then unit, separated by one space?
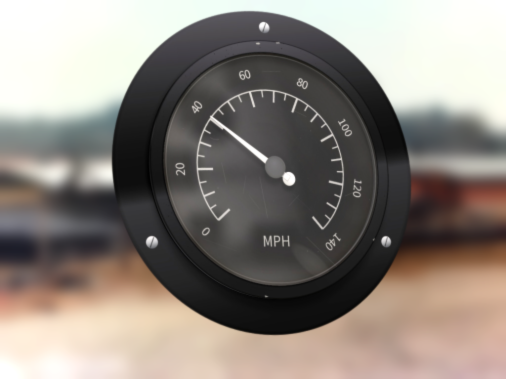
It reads 40 mph
